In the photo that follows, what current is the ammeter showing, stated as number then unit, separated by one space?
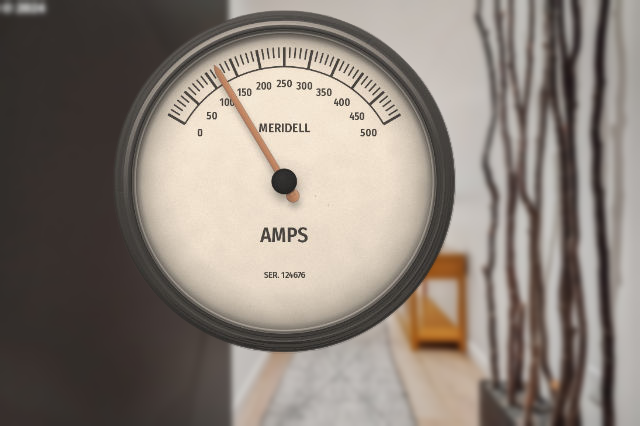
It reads 120 A
